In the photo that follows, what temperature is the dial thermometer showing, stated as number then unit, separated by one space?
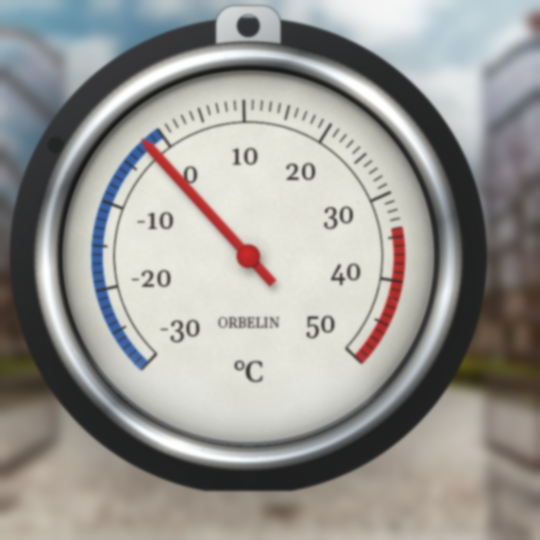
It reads -2 °C
